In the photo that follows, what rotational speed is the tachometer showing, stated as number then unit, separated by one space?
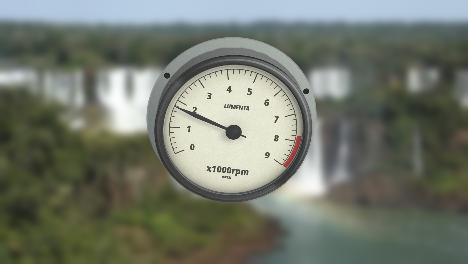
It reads 1800 rpm
